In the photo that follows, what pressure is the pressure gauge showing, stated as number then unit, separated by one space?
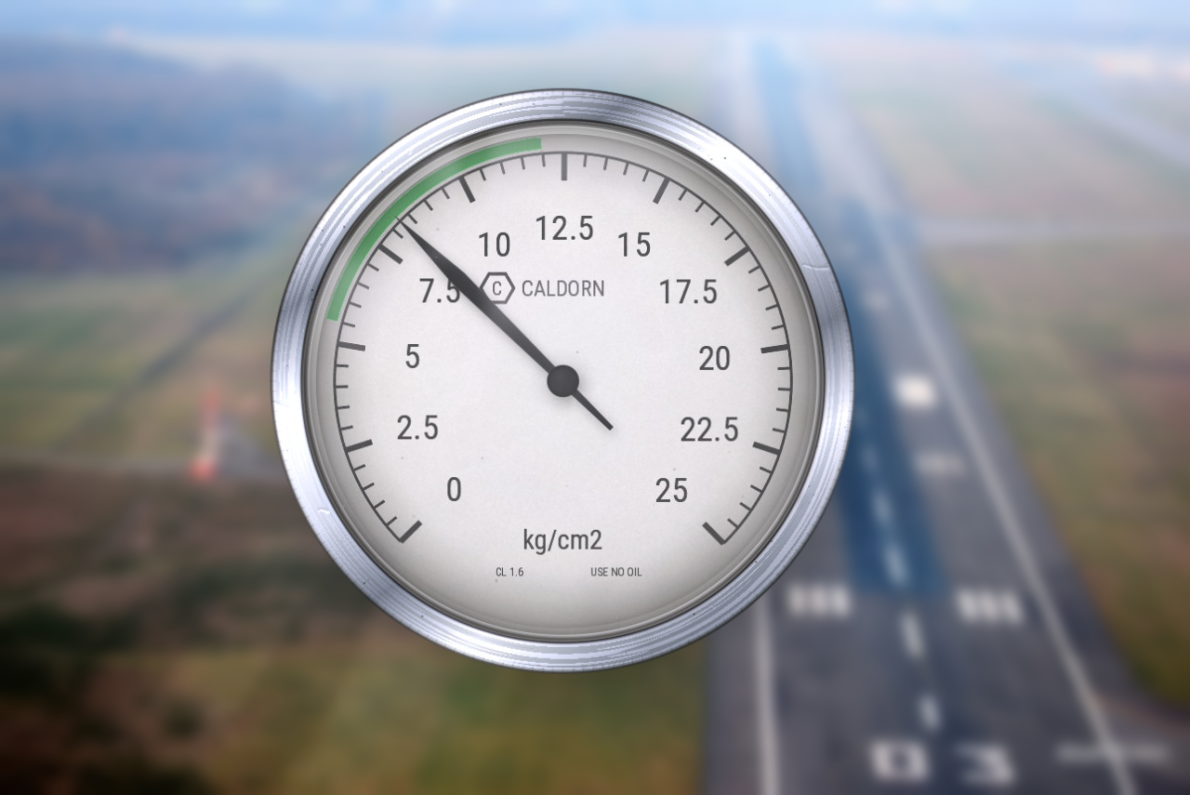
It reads 8.25 kg/cm²
